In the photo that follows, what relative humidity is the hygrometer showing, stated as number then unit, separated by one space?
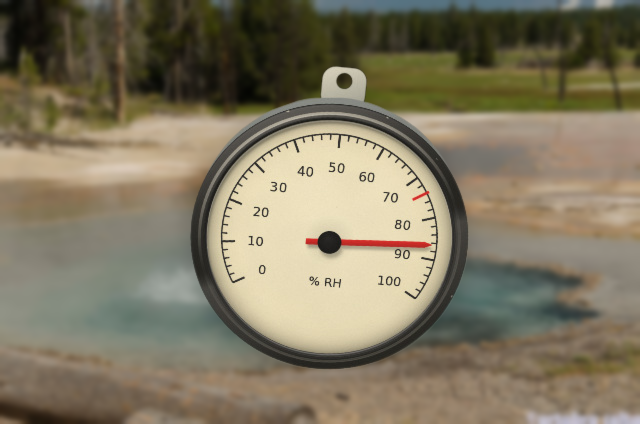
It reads 86 %
